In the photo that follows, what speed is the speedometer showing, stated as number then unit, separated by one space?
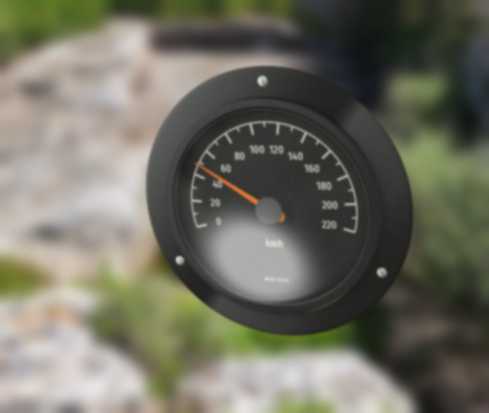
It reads 50 km/h
